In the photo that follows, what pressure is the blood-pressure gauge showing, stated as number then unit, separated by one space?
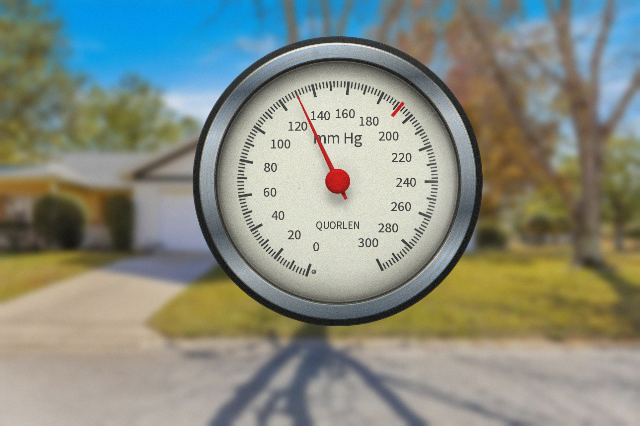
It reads 130 mmHg
